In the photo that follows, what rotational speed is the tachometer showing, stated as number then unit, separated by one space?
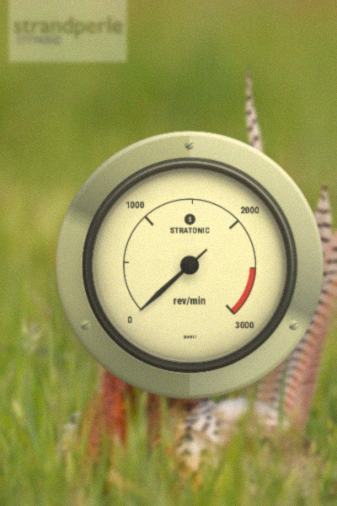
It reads 0 rpm
